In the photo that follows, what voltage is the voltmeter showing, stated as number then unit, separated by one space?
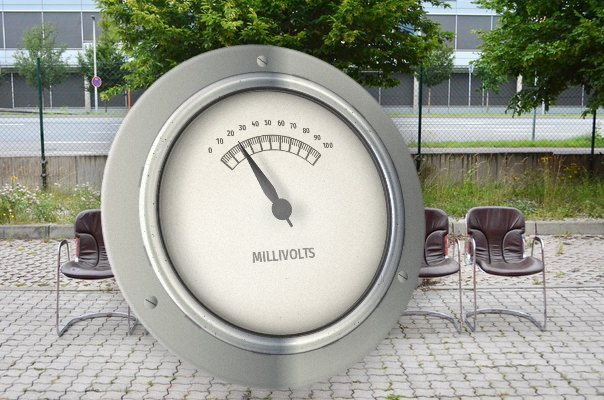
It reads 20 mV
